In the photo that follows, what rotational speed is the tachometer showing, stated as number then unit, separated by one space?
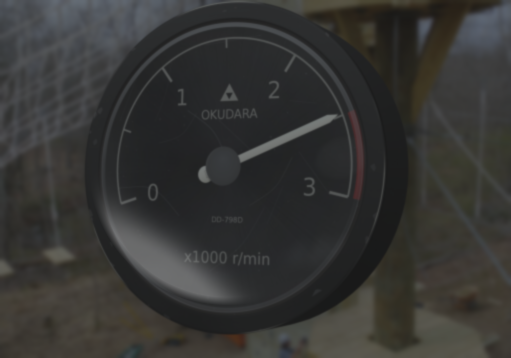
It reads 2500 rpm
